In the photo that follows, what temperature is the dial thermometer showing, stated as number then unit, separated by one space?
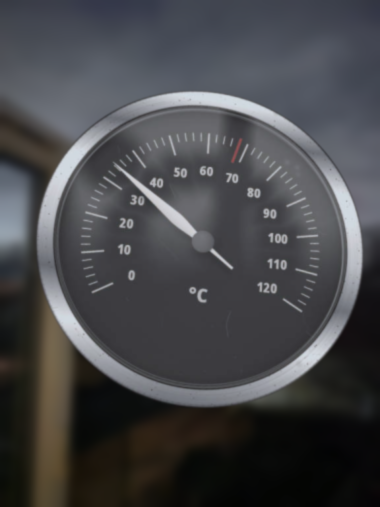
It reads 34 °C
